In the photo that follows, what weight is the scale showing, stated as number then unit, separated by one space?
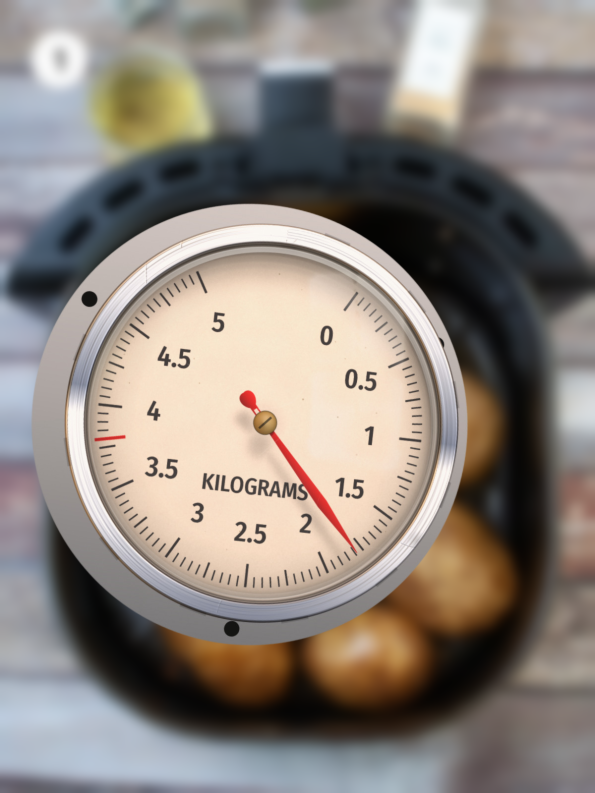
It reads 1.8 kg
